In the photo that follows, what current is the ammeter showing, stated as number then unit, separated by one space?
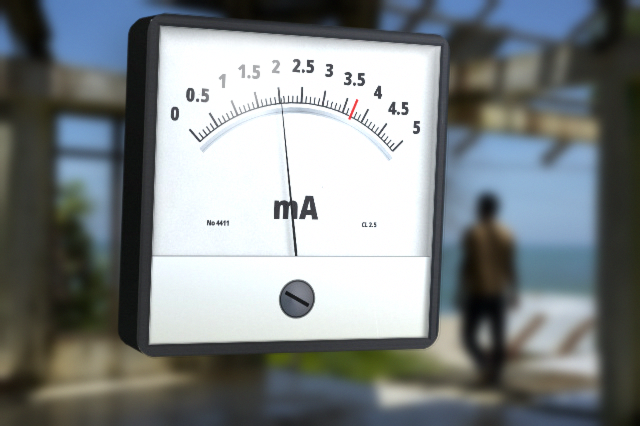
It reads 2 mA
